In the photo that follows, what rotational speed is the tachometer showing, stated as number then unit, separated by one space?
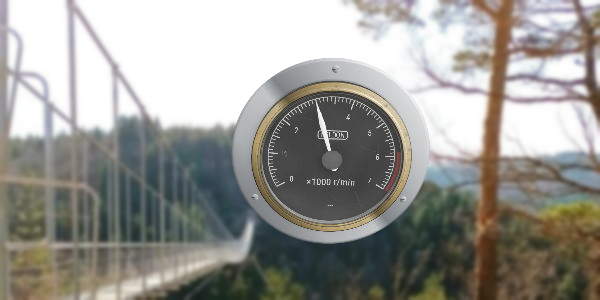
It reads 3000 rpm
